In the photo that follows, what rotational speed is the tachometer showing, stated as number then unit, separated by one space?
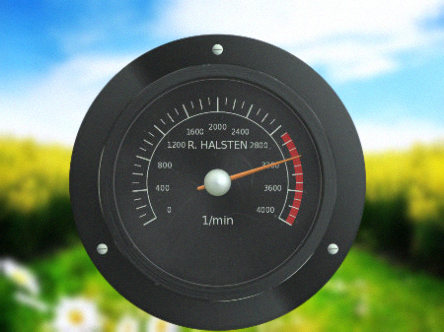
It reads 3200 rpm
